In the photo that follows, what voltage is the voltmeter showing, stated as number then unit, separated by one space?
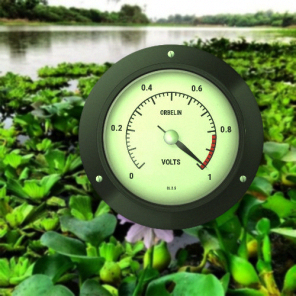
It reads 0.98 V
